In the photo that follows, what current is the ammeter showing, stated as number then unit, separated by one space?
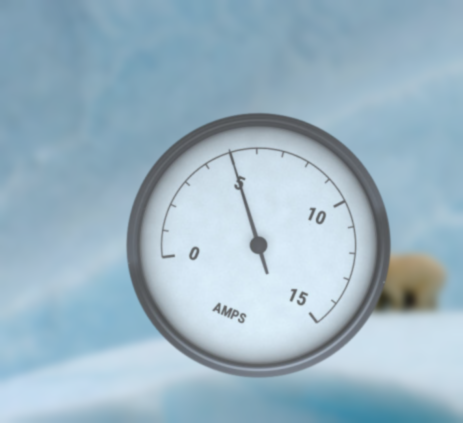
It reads 5 A
